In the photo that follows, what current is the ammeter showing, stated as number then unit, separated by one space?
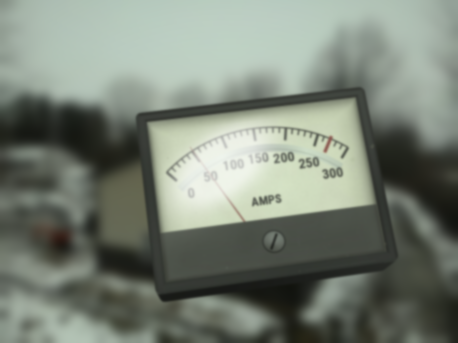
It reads 50 A
